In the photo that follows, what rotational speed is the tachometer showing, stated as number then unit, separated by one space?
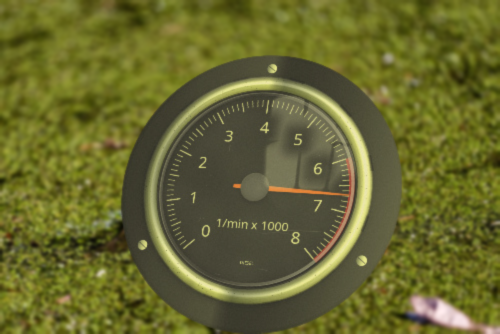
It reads 6700 rpm
